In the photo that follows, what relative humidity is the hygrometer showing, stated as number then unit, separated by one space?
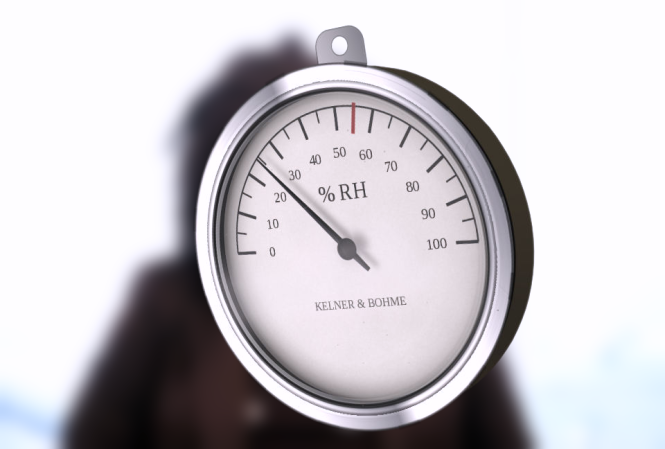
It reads 25 %
